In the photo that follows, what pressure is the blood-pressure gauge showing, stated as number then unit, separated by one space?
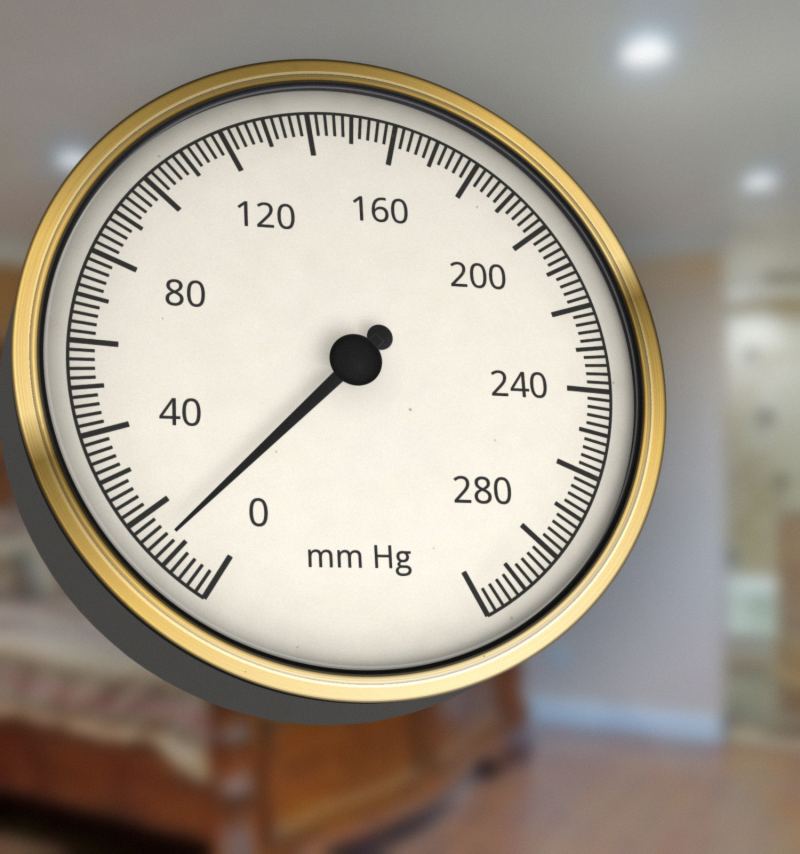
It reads 13 mmHg
